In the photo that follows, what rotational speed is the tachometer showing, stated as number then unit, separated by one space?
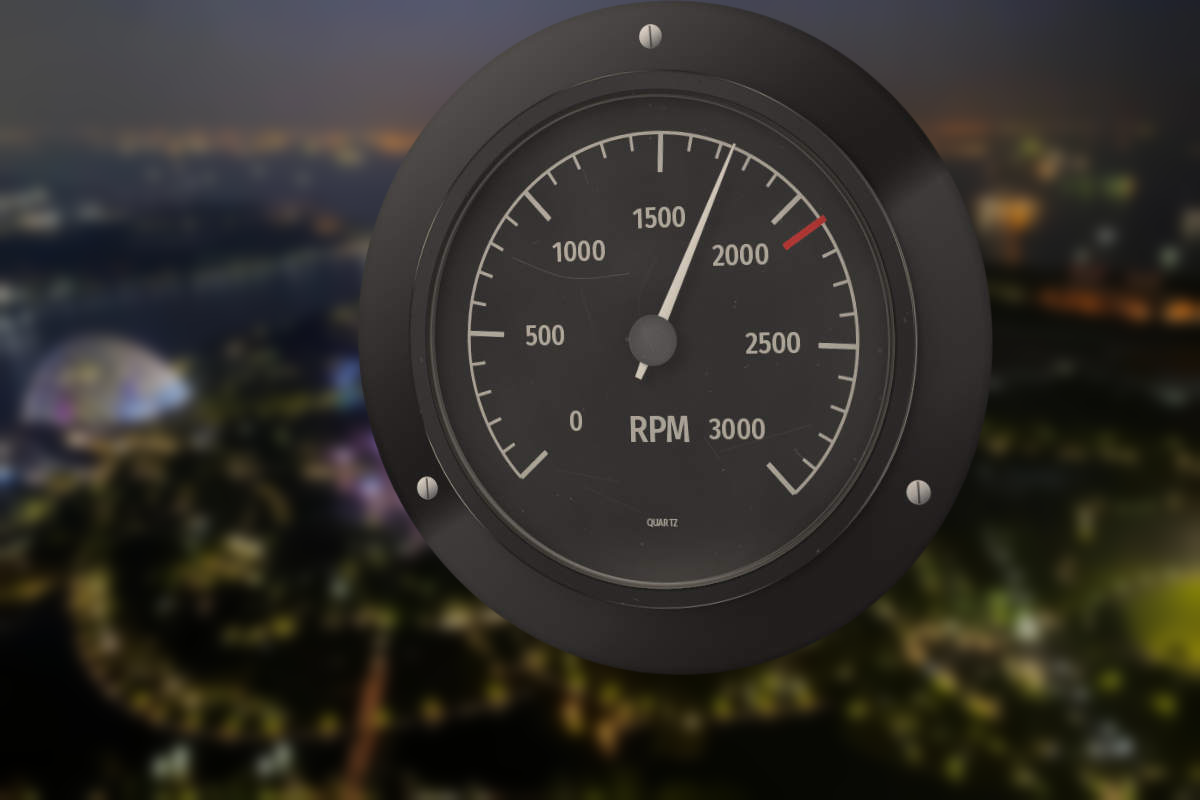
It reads 1750 rpm
